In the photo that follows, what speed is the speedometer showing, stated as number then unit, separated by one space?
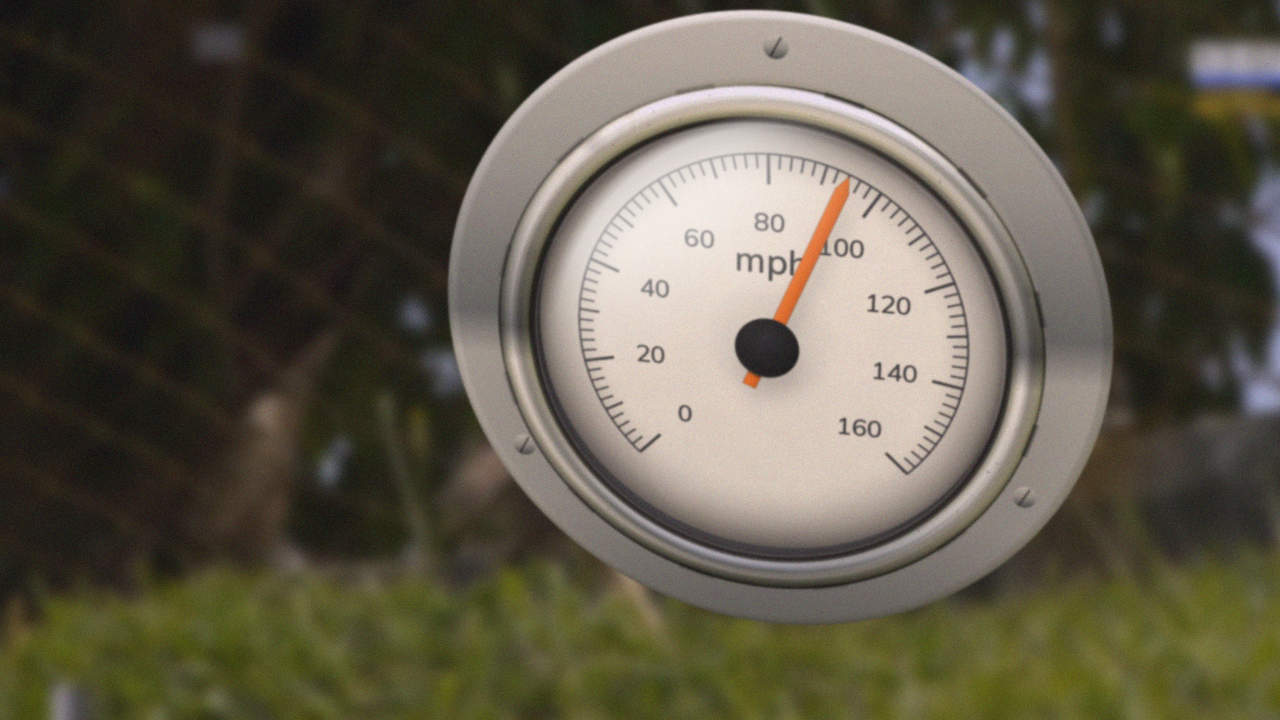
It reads 94 mph
